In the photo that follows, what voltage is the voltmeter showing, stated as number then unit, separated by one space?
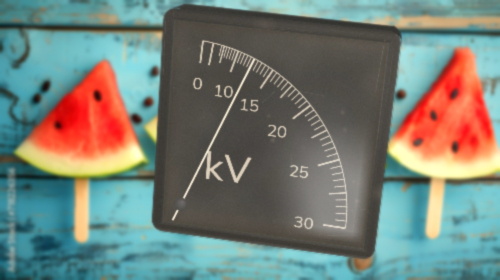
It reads 12.5 kV
